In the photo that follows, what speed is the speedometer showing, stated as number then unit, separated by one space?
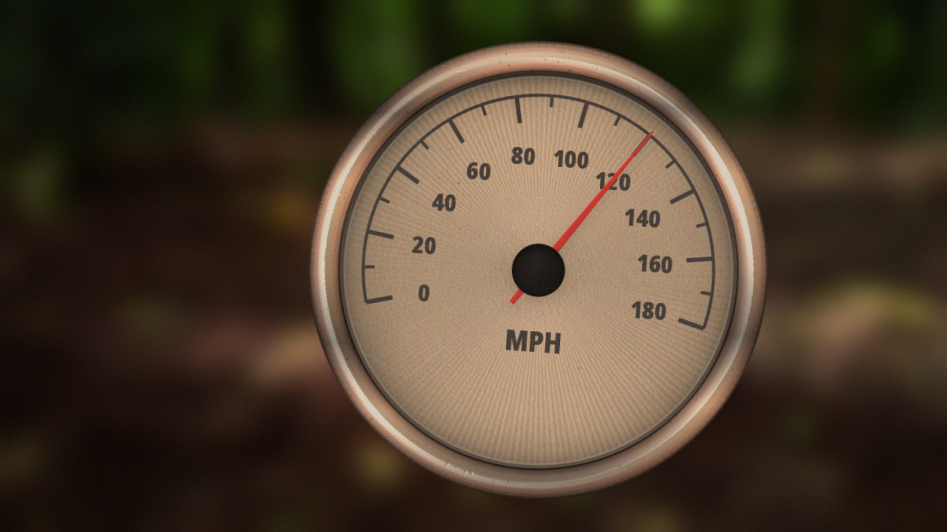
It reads 120 mph
